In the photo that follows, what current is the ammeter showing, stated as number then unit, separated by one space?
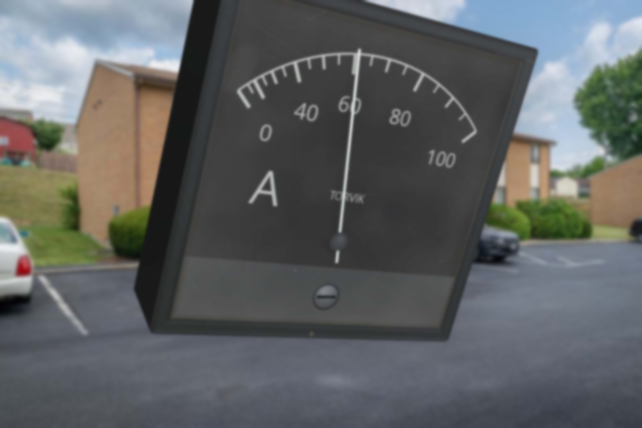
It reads 60 A
